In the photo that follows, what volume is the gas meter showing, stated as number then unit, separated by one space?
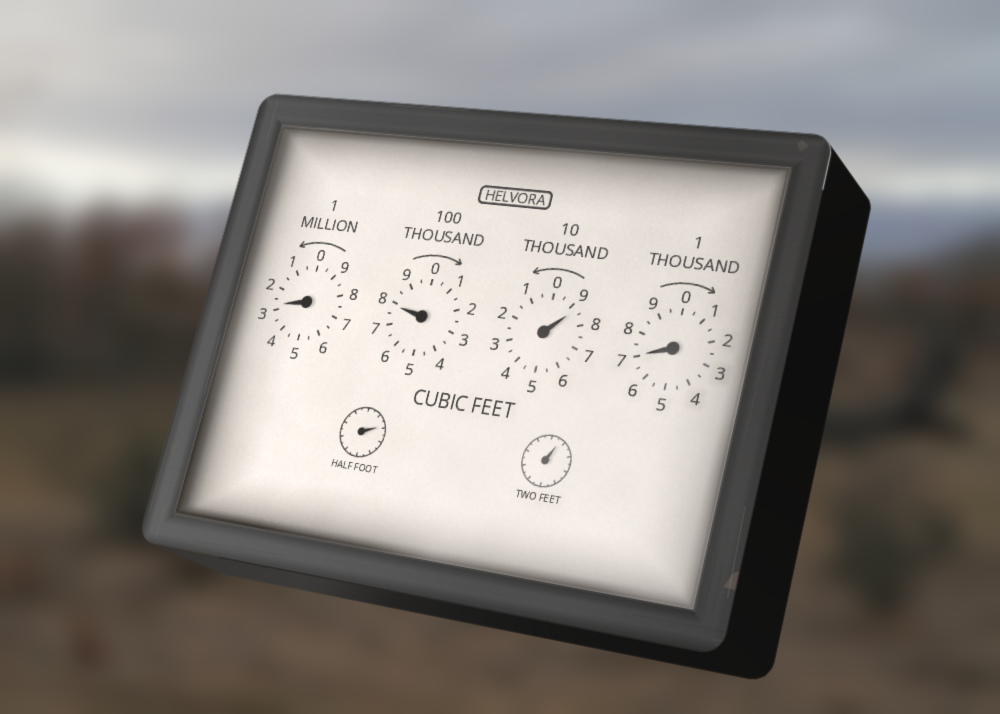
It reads 278700 ft³
